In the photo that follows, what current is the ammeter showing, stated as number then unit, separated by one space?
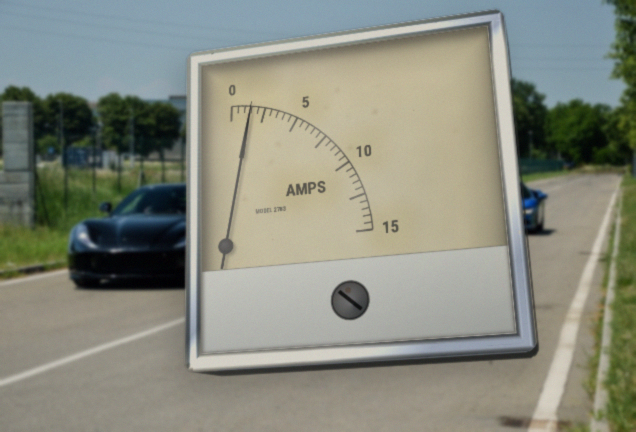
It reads 1.5 A
